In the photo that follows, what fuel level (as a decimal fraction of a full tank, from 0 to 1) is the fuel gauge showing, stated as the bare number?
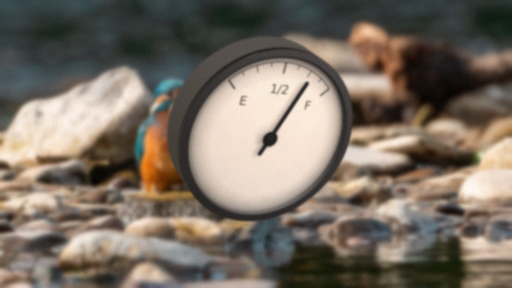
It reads 0.75
